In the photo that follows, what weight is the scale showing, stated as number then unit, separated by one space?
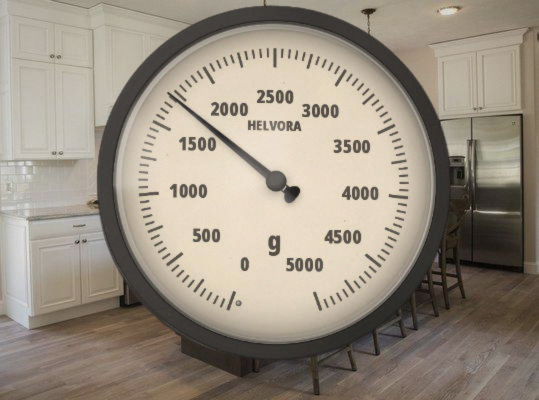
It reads 1700 g
